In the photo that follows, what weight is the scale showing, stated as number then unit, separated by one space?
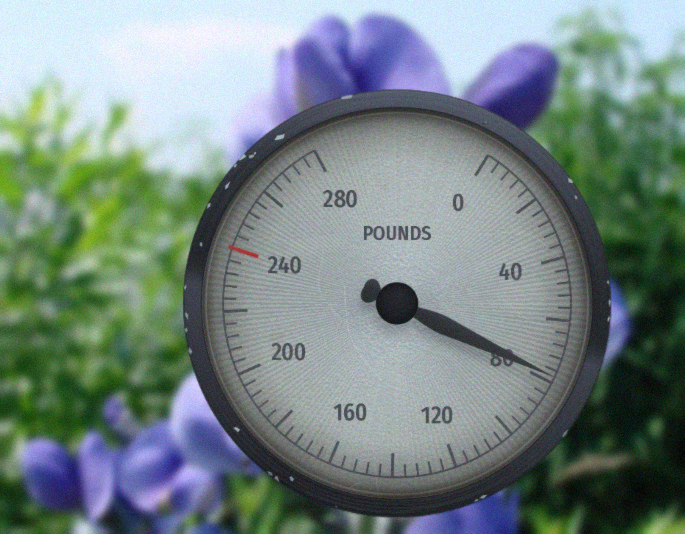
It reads 78 lb
